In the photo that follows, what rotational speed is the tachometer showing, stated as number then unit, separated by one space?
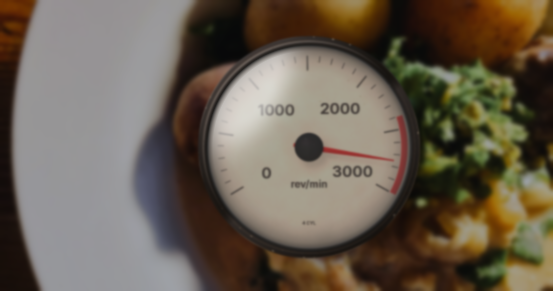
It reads 2750 rpm
